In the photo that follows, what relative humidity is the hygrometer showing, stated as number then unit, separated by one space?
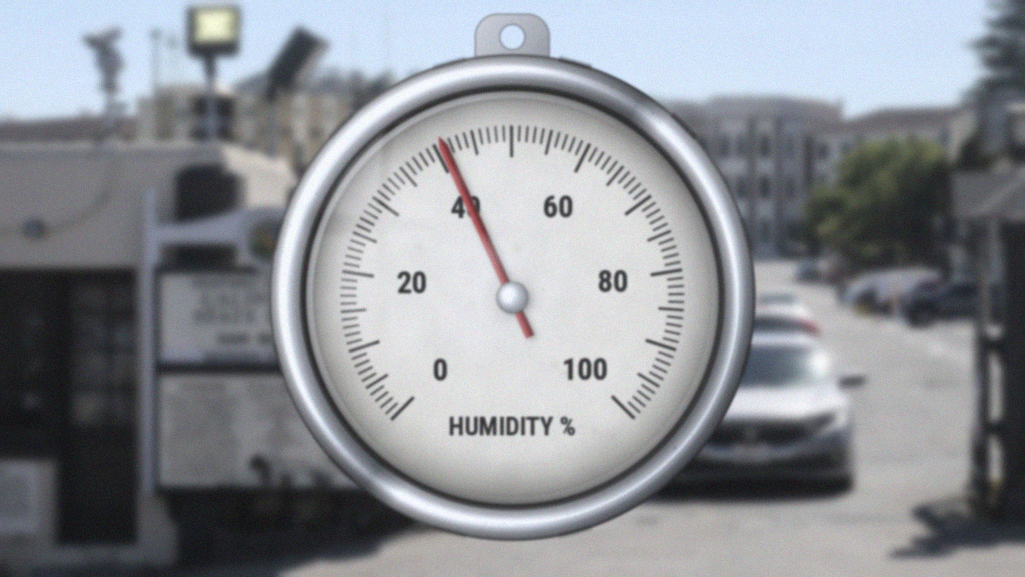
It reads 41 %
